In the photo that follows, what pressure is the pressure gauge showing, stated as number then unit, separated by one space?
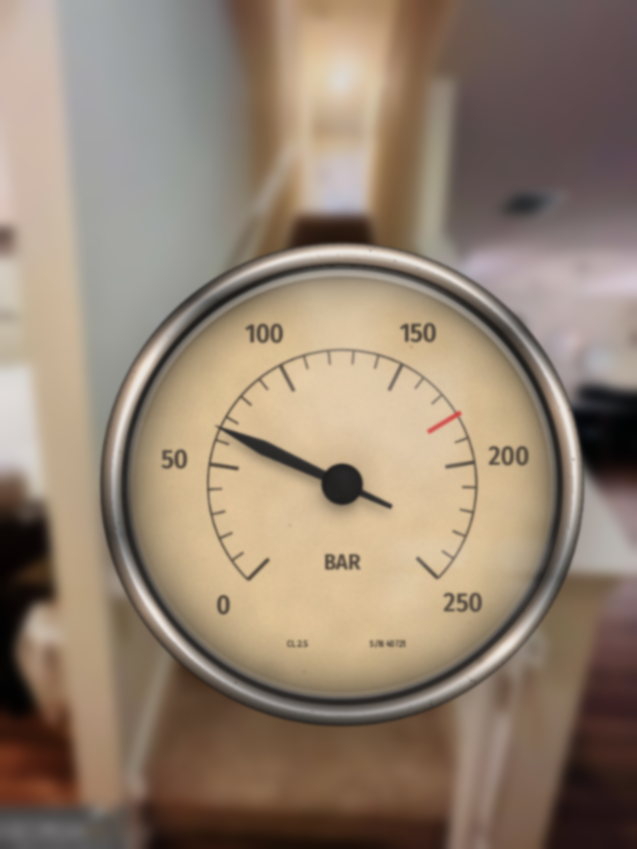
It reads 65 bar
